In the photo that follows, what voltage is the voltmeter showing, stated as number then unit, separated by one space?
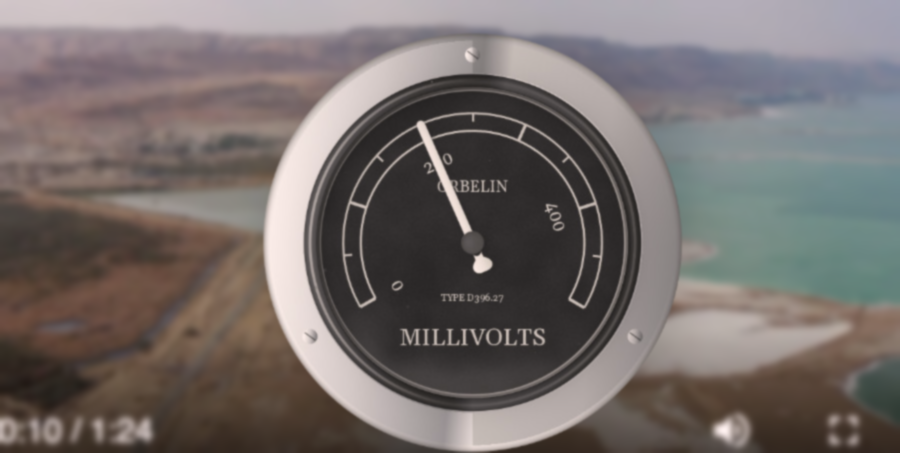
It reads 200 mV
